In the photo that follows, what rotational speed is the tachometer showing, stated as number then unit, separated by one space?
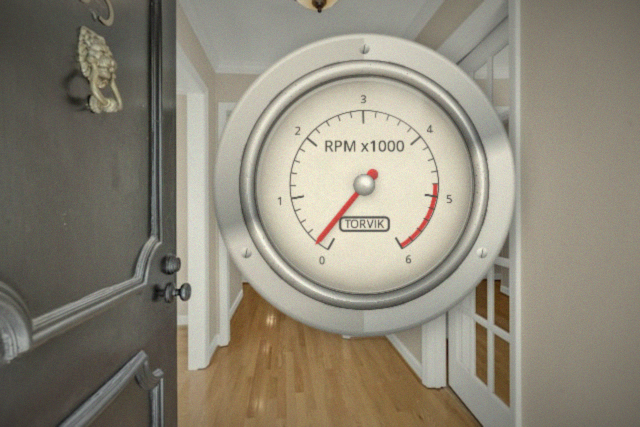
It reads 200 rpm
